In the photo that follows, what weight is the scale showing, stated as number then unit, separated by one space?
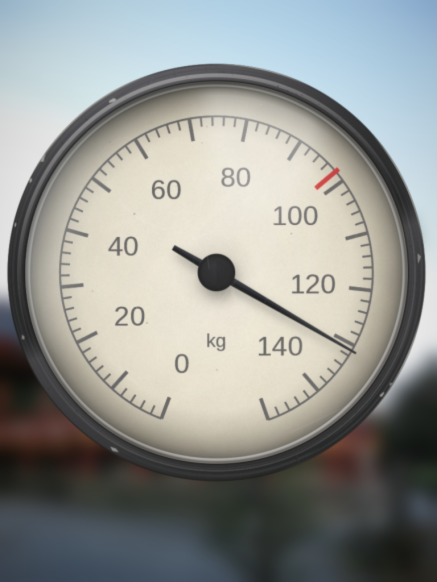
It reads 131 kg
